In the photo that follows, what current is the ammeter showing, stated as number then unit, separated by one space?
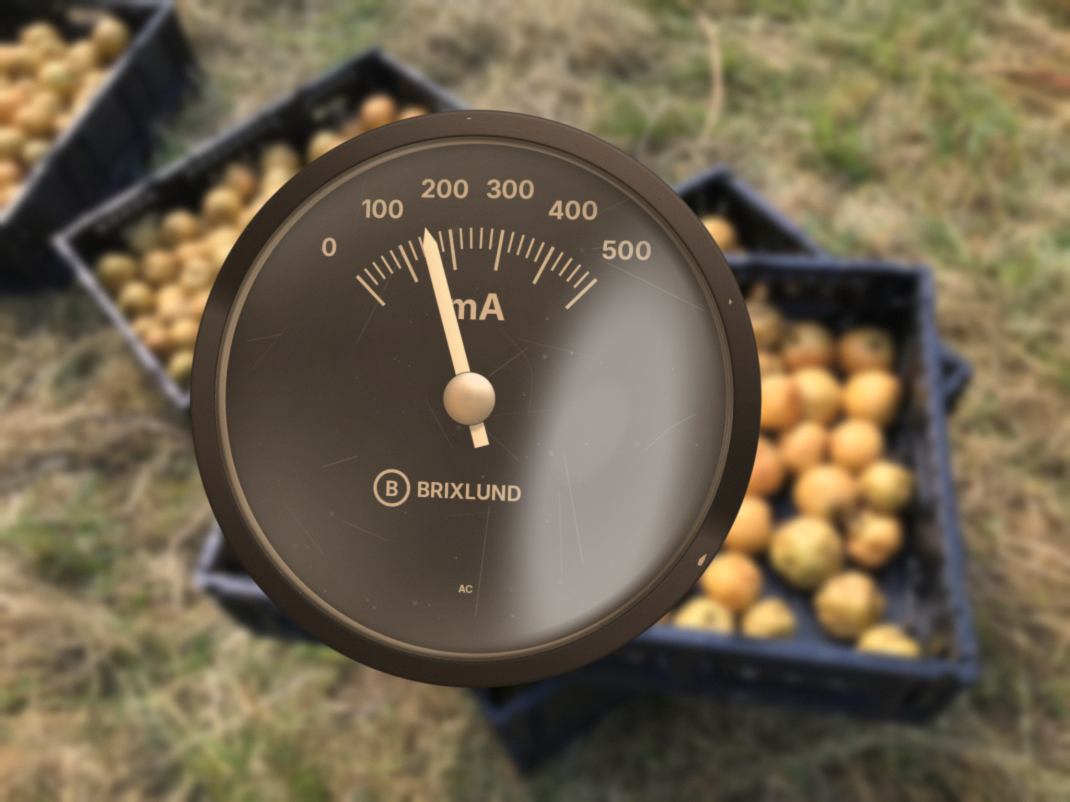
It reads 160 mA
